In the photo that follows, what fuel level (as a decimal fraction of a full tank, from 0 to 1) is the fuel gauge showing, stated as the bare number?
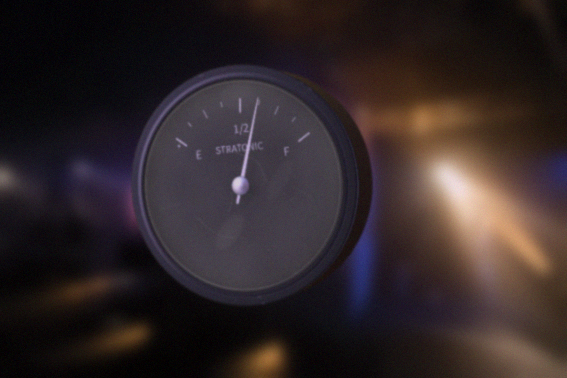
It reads 0.625
